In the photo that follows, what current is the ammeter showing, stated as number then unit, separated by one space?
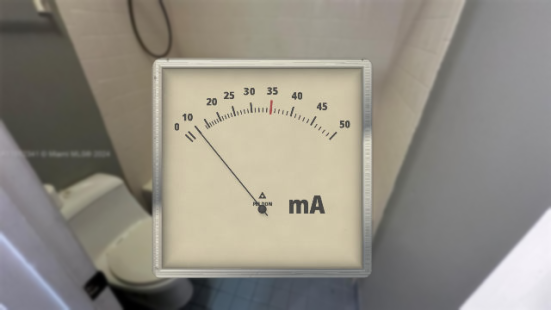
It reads 10 mA
